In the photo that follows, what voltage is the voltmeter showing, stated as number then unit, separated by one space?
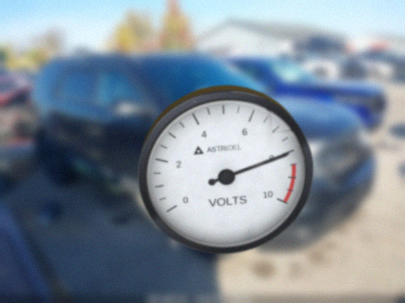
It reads 8 V
